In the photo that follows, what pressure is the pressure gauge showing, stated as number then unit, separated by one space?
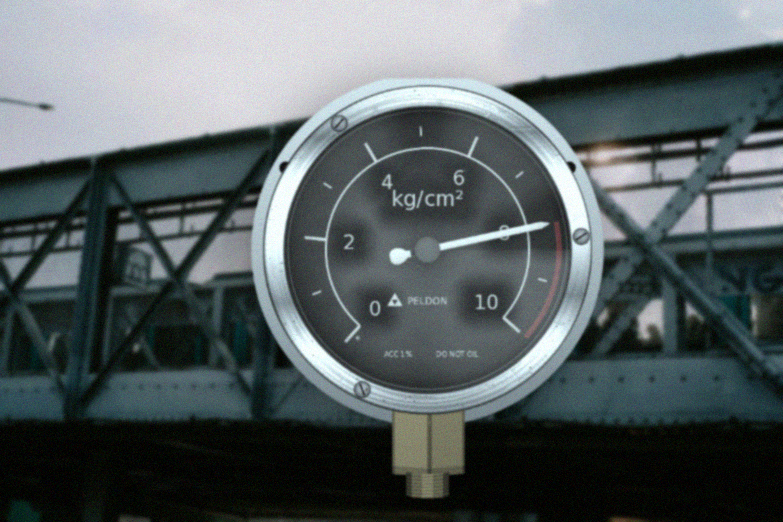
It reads 8 kg/cm²
